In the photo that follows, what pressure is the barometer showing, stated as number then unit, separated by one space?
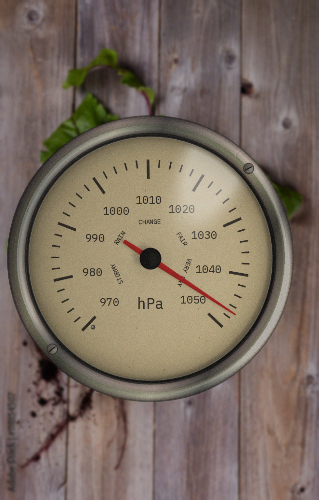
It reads 1047 hPa
